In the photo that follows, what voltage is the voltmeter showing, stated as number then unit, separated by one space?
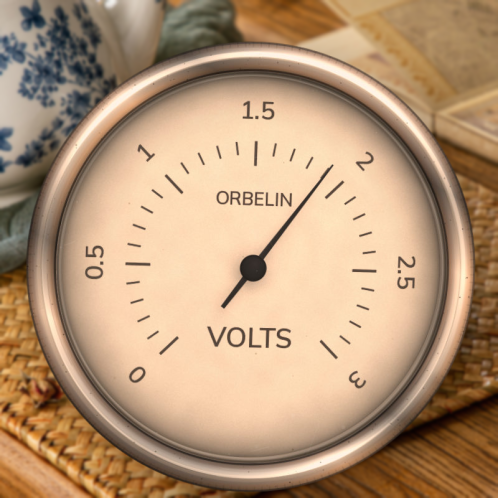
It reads 1.9 V
